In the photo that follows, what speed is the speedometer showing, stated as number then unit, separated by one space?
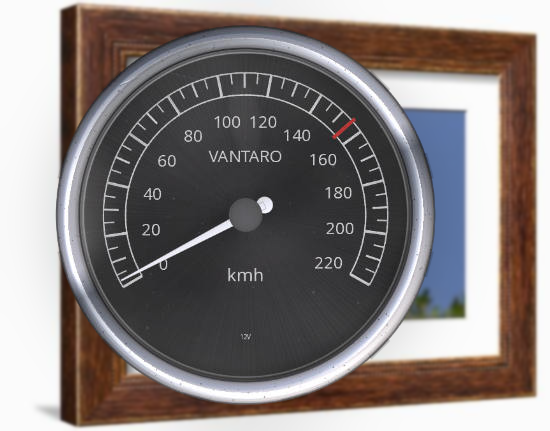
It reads 2.5 km/h
